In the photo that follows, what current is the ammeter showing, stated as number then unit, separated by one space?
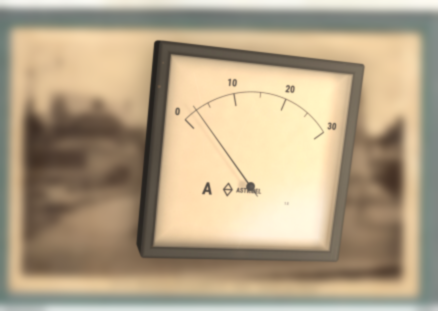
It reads 2.5 A
